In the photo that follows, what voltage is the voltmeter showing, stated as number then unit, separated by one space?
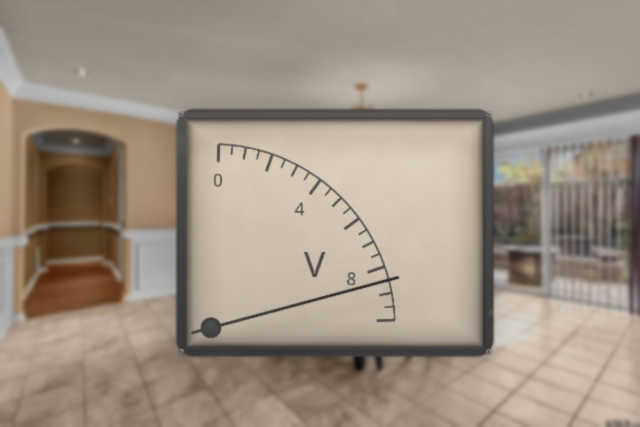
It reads 8.5 V
